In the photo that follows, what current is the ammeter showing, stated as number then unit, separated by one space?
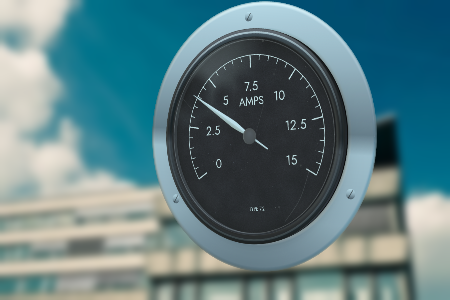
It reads 4 A
